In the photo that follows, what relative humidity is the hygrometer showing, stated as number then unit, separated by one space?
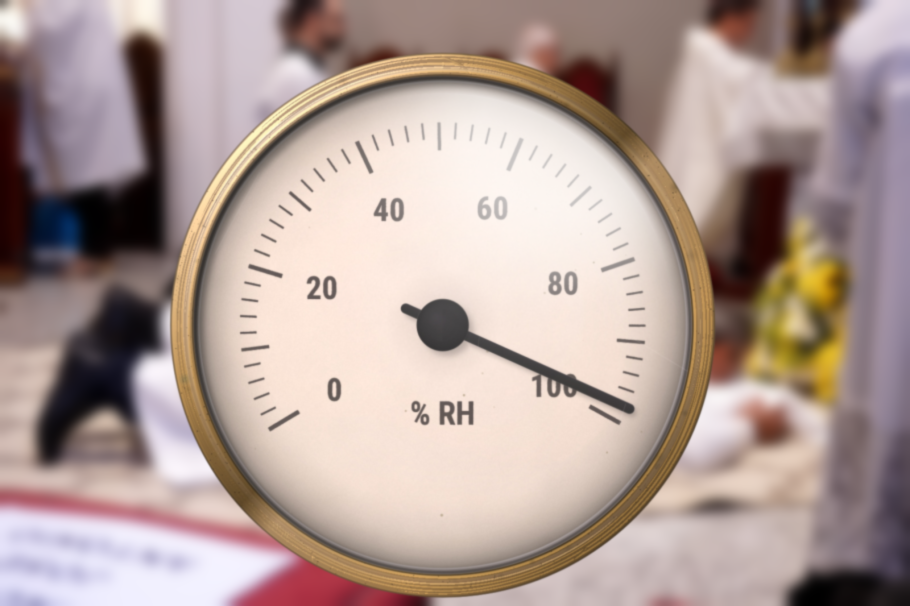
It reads 98 %
